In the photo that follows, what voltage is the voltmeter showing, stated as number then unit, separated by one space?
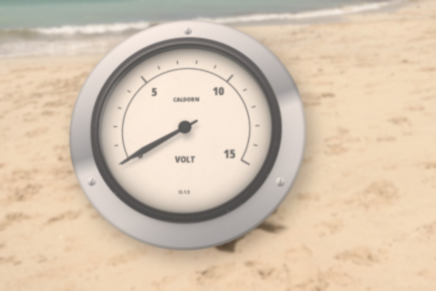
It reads 0 V
